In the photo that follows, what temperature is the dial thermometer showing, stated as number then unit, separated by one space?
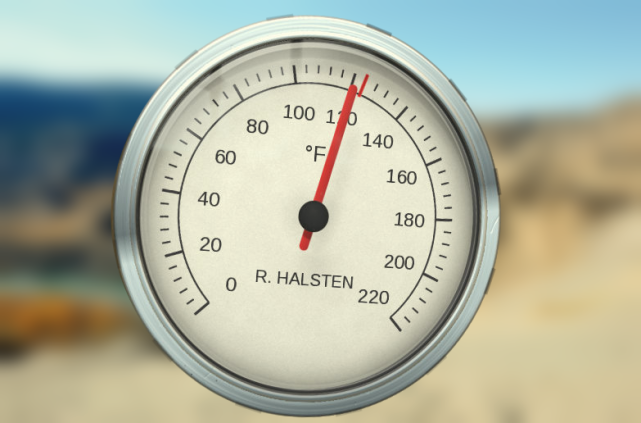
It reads 120 °F
